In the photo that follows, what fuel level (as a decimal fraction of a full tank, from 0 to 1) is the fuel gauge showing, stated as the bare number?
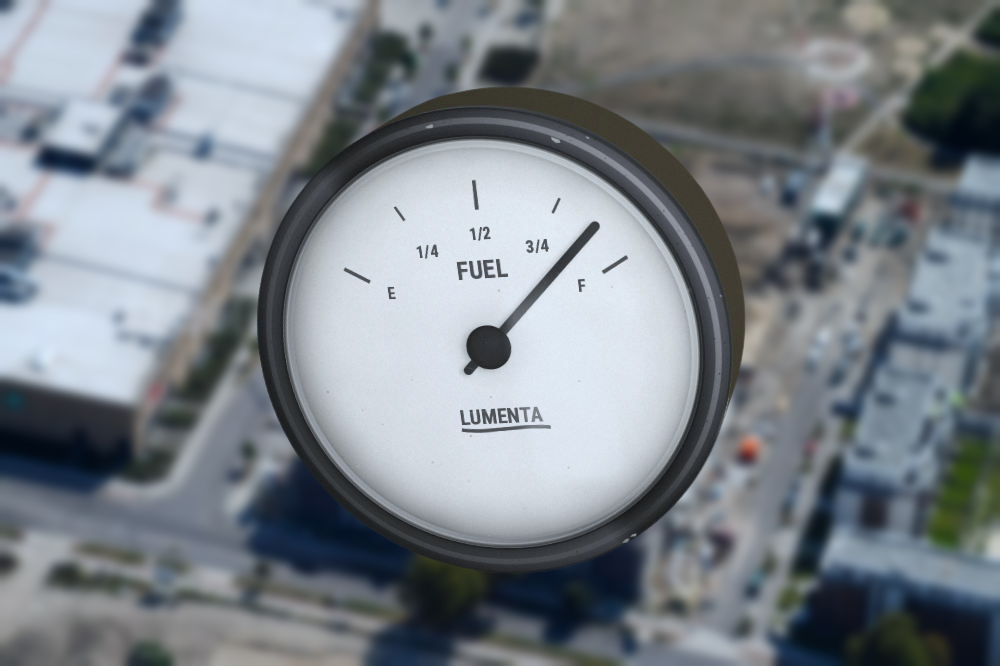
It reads 0.875
